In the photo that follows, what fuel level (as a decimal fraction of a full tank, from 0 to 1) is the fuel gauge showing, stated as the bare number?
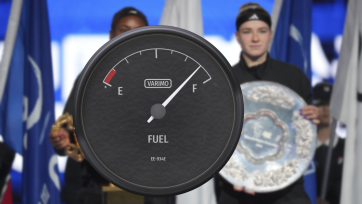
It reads 0.875
